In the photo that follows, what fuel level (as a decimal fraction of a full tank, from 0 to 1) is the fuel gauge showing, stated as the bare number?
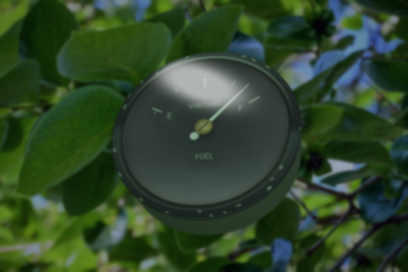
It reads 0.875
